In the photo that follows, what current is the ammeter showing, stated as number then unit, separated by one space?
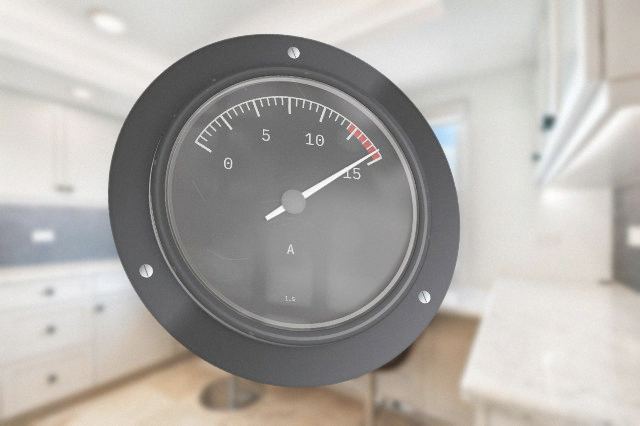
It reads 14.5 A
